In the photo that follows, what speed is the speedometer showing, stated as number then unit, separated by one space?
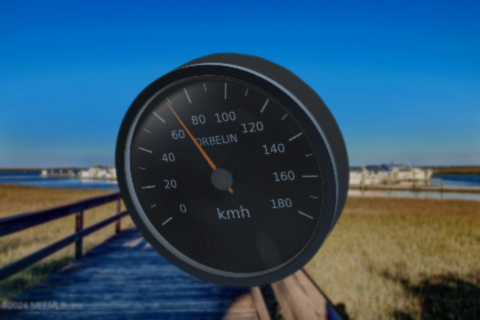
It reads 70 km/h
